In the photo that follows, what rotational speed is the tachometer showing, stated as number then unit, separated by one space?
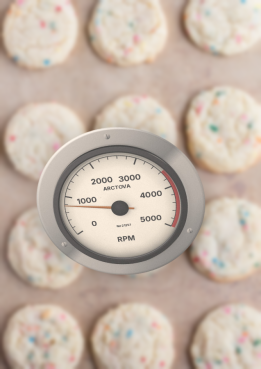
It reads 800 rpm
